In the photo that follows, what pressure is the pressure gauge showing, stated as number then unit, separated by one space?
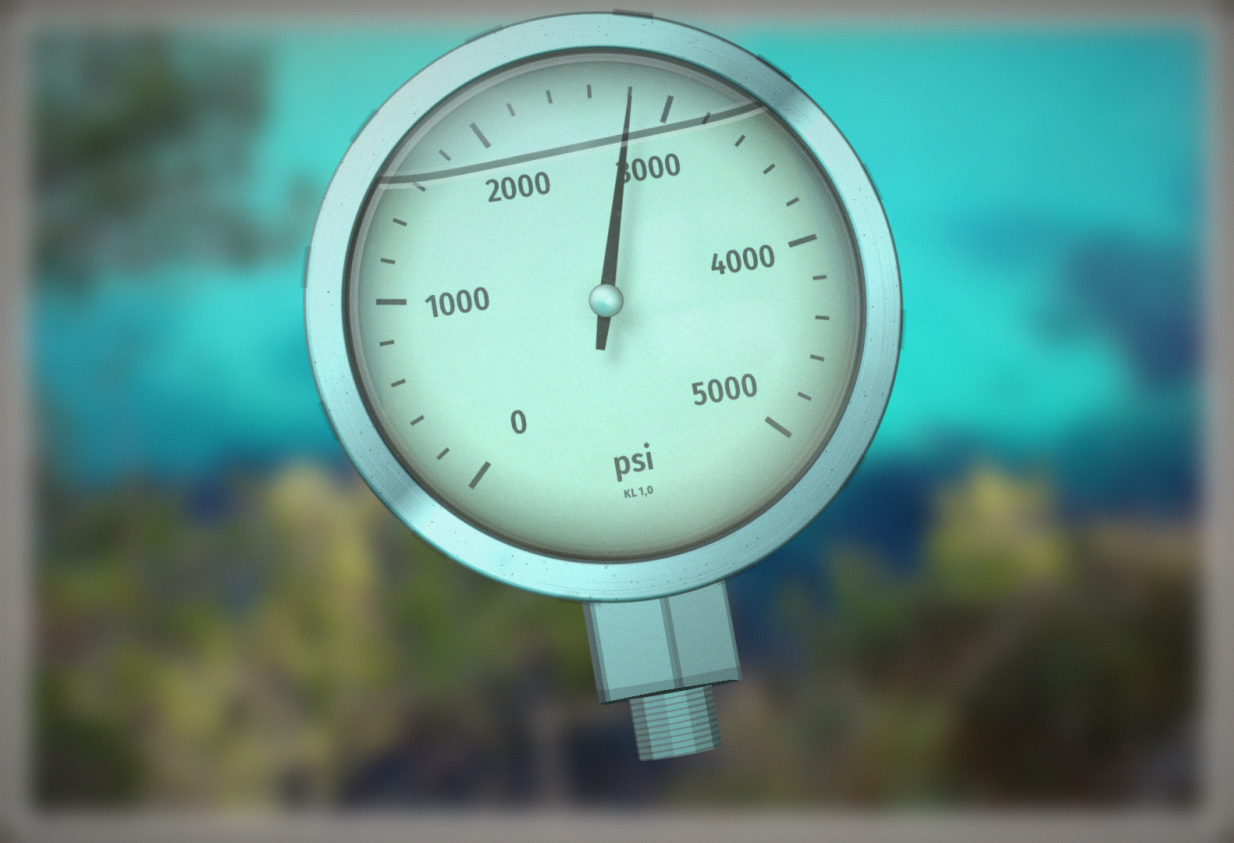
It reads 2800 psi
